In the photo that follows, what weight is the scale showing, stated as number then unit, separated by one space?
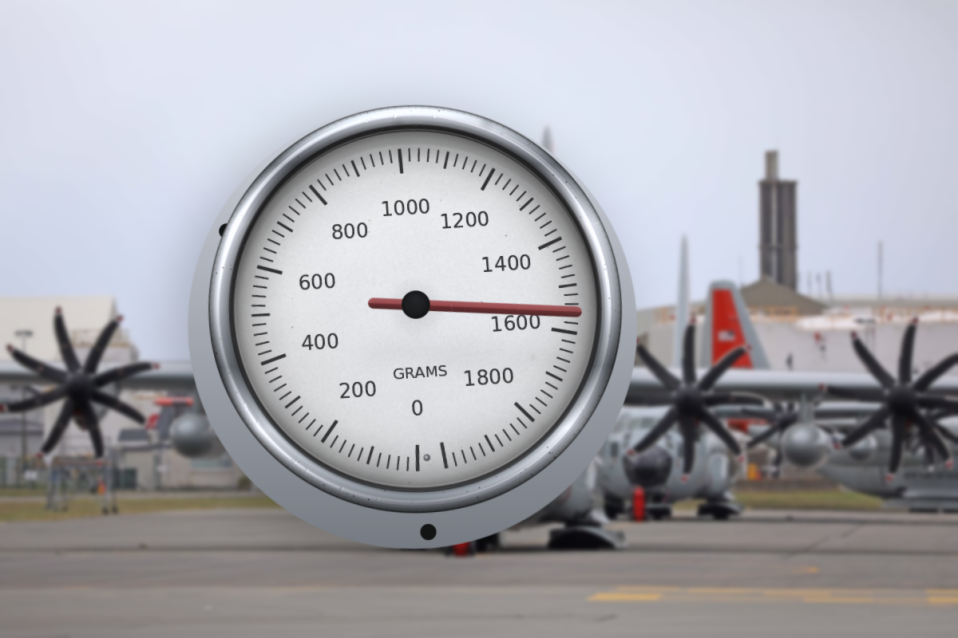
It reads 1560 g
